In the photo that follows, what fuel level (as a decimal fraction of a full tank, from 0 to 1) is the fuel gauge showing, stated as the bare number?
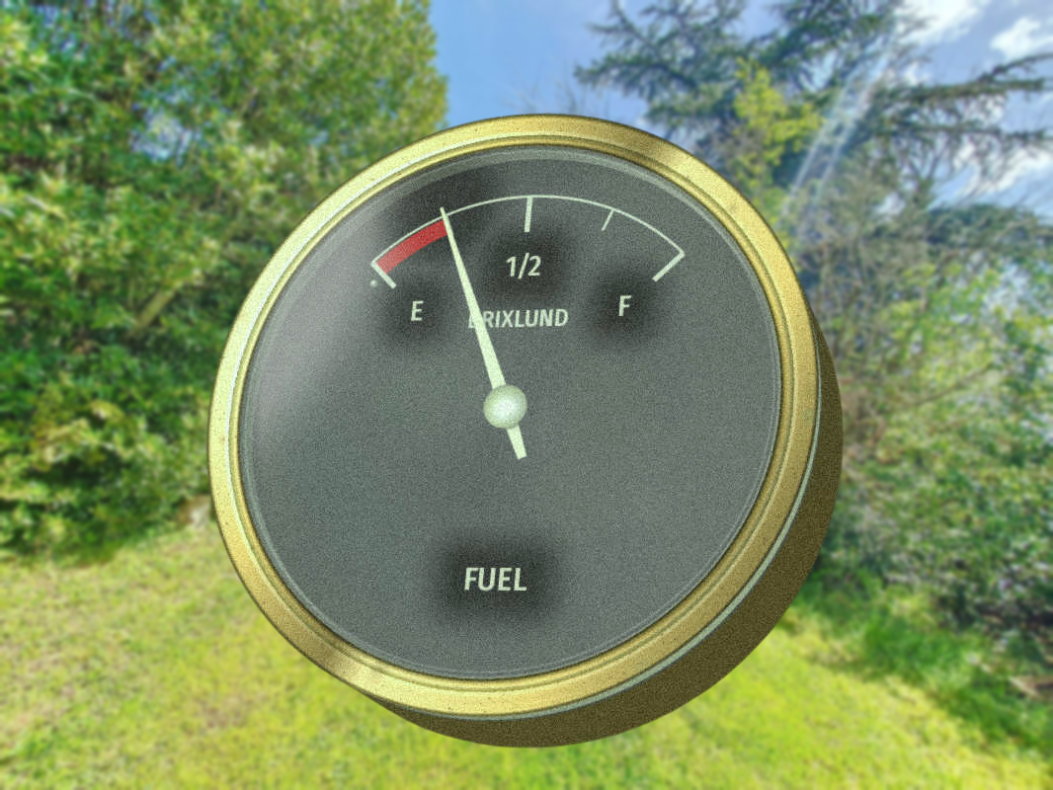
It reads 0.25
